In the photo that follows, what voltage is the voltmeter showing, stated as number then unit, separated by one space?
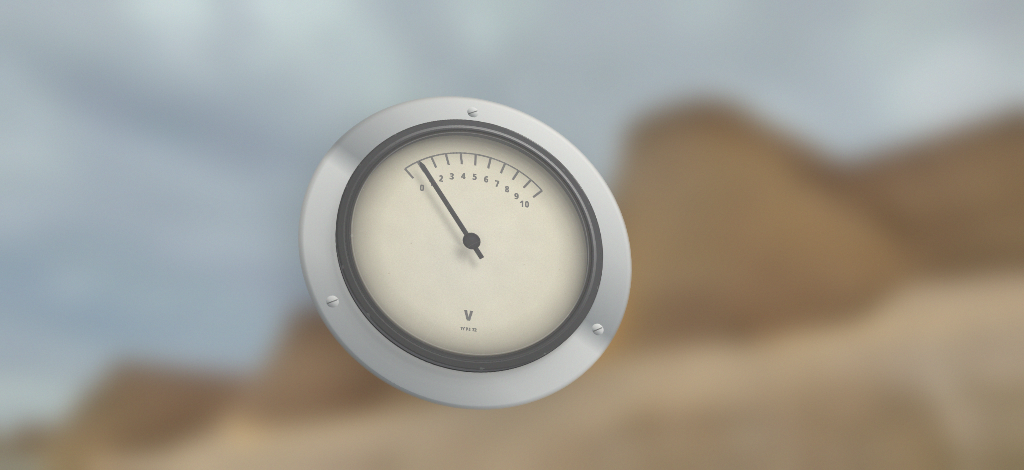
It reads 1 V
